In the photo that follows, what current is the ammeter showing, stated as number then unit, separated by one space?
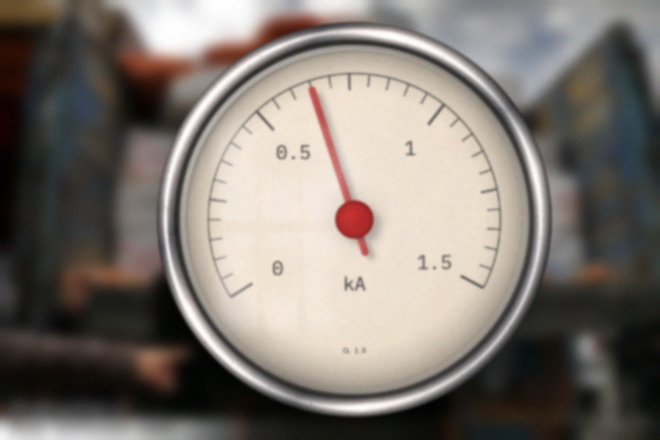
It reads 0.65 kA
